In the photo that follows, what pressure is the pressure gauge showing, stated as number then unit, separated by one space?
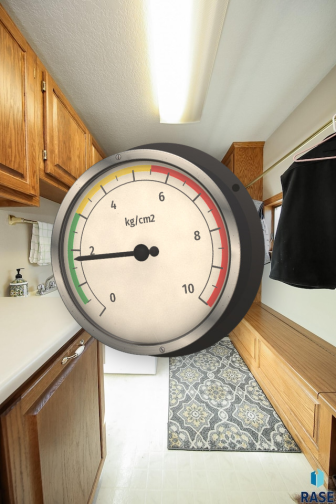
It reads 1.75 kg/cm²
